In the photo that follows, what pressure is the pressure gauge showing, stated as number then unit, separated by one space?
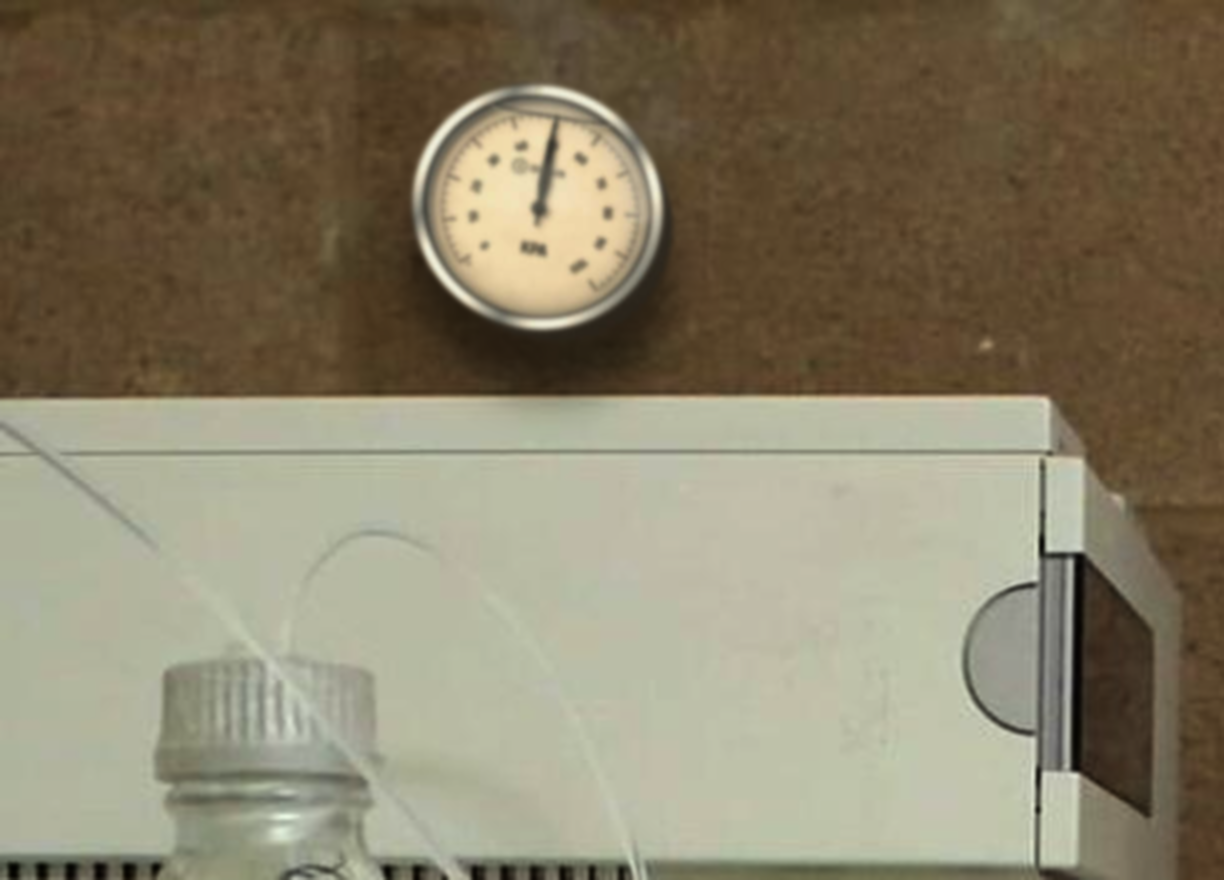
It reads 50 kPa
